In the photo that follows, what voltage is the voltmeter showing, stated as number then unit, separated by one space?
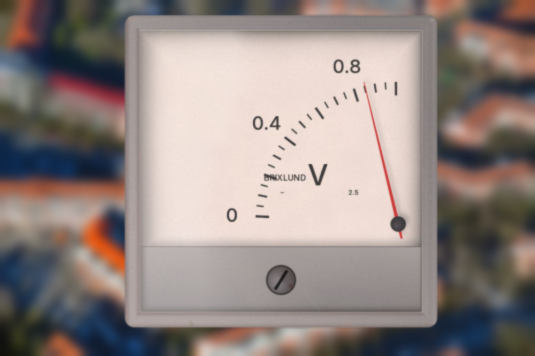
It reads 0.85 V
